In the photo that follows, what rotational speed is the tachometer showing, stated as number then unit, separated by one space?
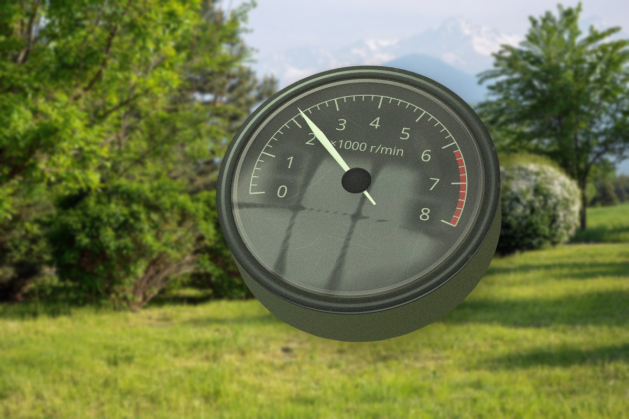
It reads 2200 rpm
